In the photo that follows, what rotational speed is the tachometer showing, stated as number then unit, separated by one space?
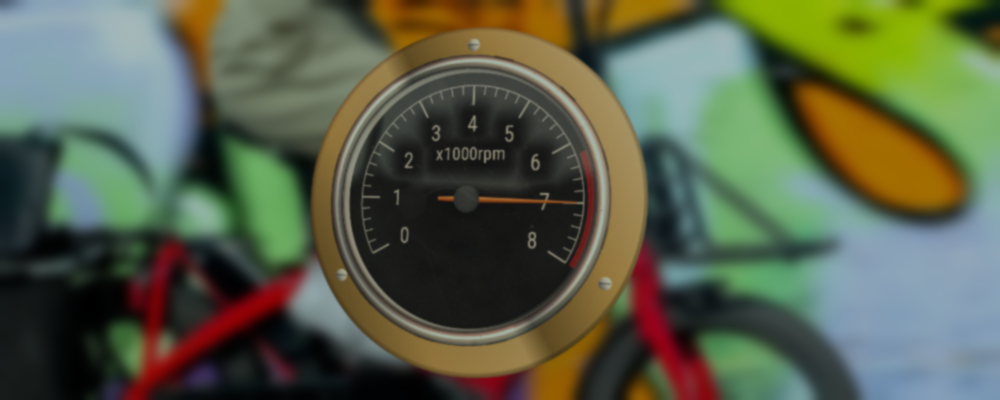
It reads 7000 rpm
